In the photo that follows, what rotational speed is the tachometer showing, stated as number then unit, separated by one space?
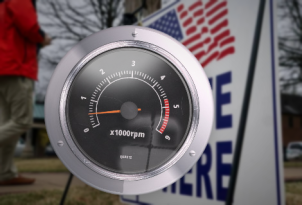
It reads 500 rpm
